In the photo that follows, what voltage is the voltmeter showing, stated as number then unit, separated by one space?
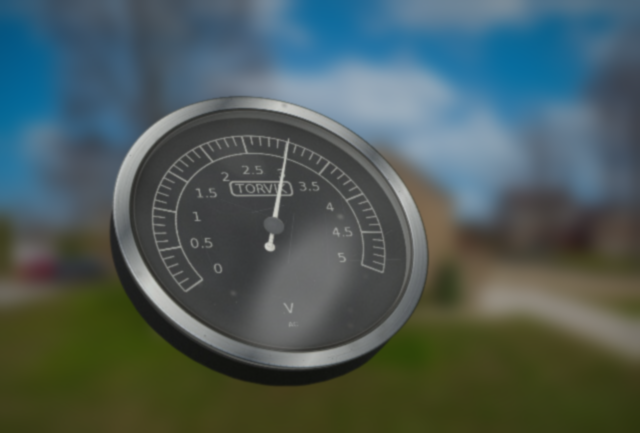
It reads 3 V
